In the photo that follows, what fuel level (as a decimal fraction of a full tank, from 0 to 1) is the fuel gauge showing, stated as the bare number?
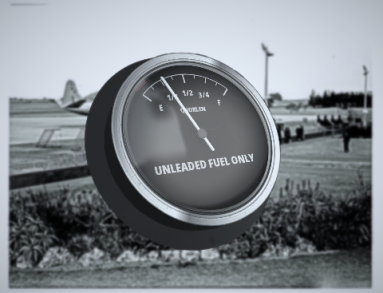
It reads 0.25
